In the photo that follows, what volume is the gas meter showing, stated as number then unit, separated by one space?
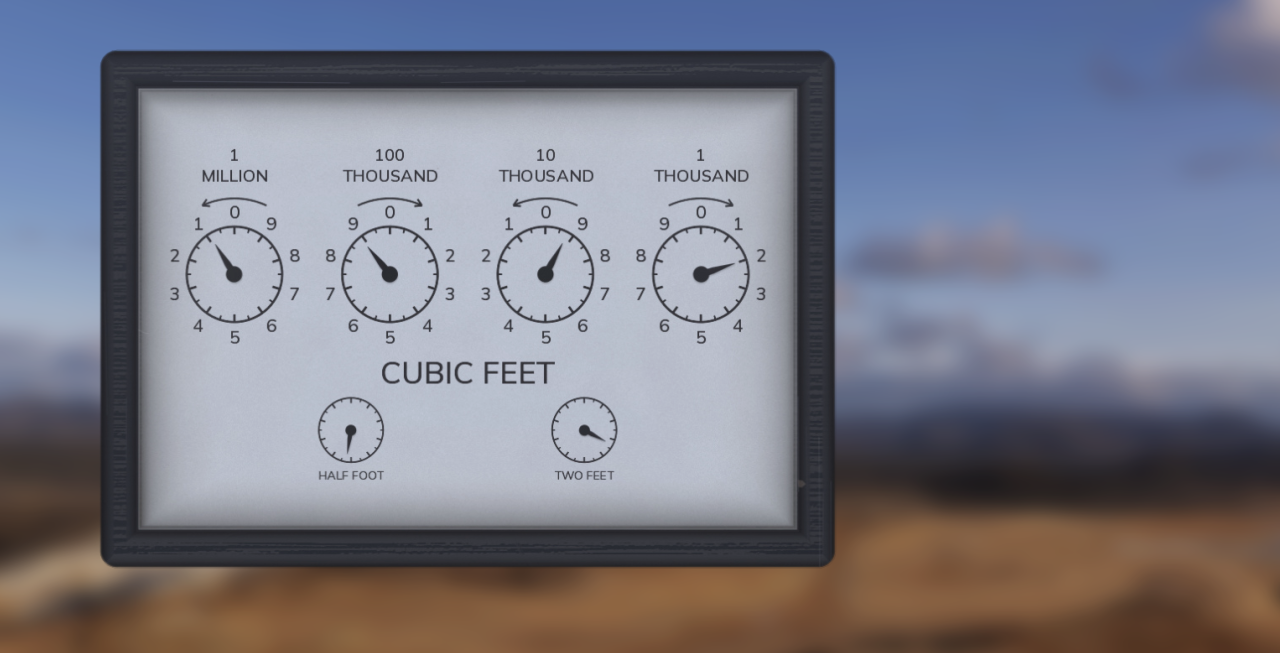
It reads 89200 ft³
